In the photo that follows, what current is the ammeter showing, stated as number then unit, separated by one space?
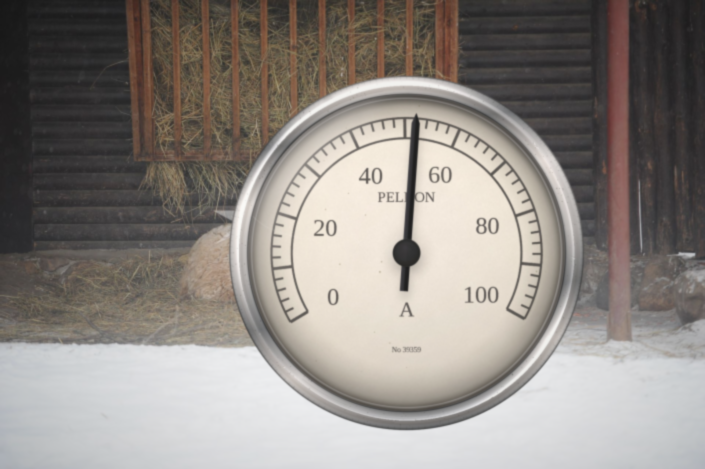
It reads 52 A
